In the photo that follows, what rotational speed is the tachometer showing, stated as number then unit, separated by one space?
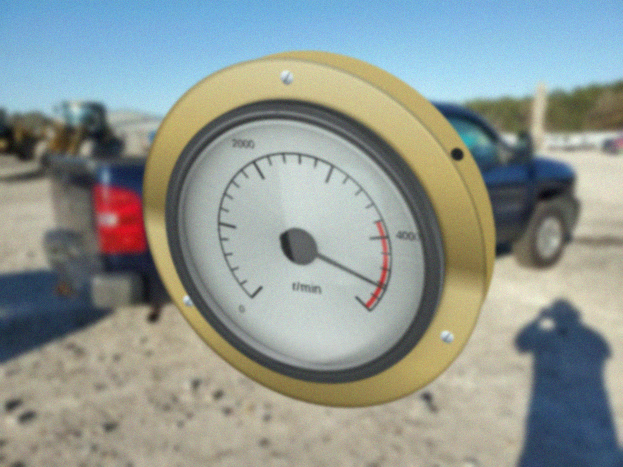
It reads 4600 rpm
